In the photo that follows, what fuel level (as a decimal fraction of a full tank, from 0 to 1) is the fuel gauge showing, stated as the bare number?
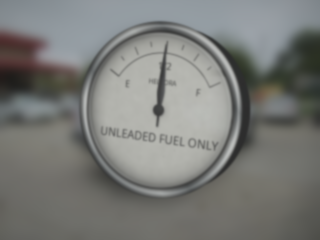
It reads 0.5
